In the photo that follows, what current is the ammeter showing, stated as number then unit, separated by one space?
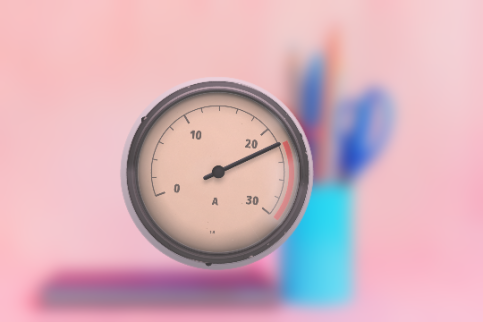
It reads 22 A
